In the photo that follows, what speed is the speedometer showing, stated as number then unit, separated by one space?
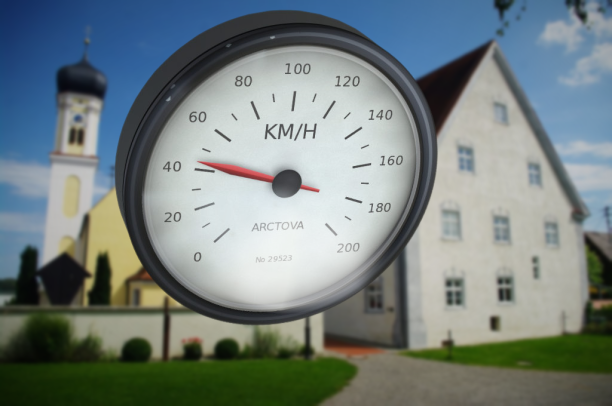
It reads 45 km/h
